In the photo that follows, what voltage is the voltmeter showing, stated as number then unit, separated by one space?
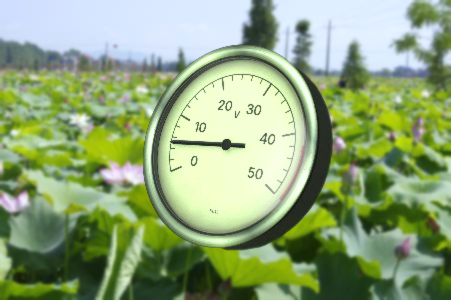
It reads 5 V
